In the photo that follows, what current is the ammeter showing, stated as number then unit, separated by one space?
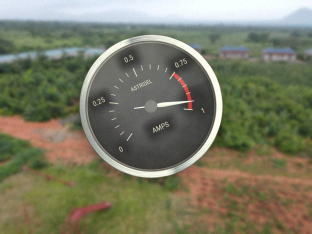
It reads 0.95 A
